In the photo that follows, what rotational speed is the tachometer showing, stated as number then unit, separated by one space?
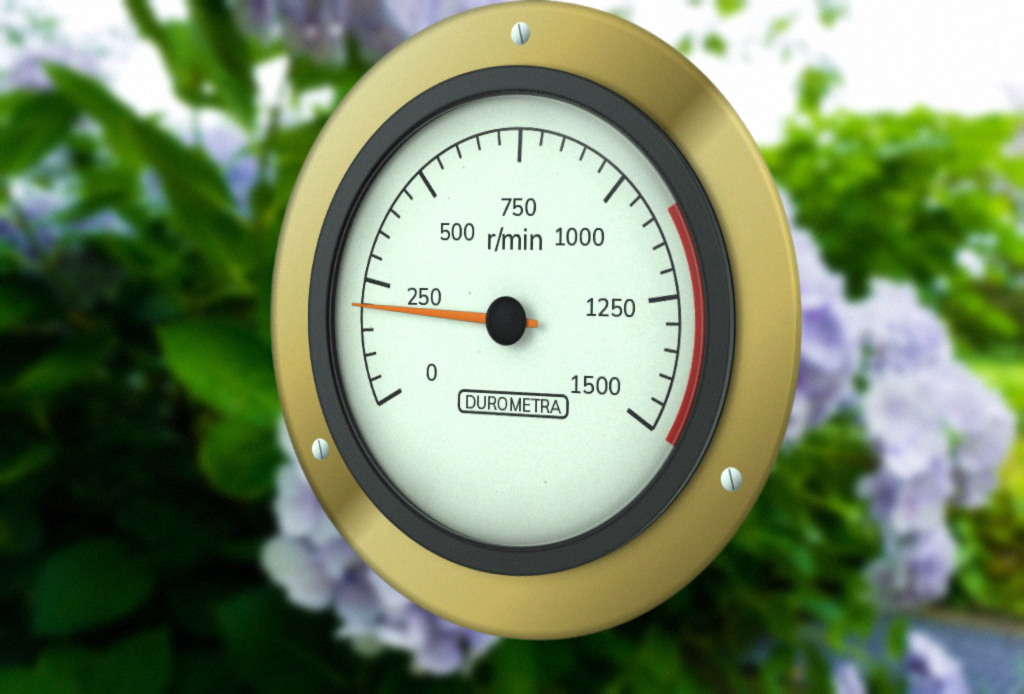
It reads 200 rpm
